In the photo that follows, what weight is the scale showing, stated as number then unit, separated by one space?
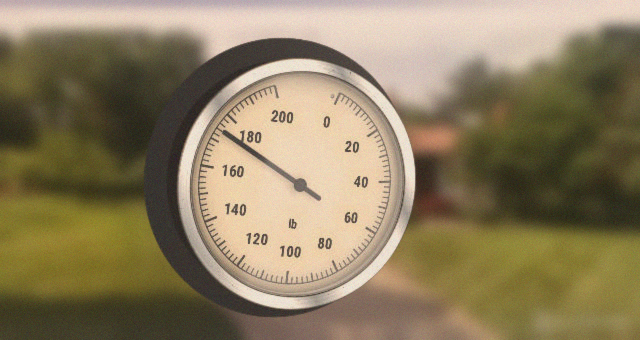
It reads 174 lb
